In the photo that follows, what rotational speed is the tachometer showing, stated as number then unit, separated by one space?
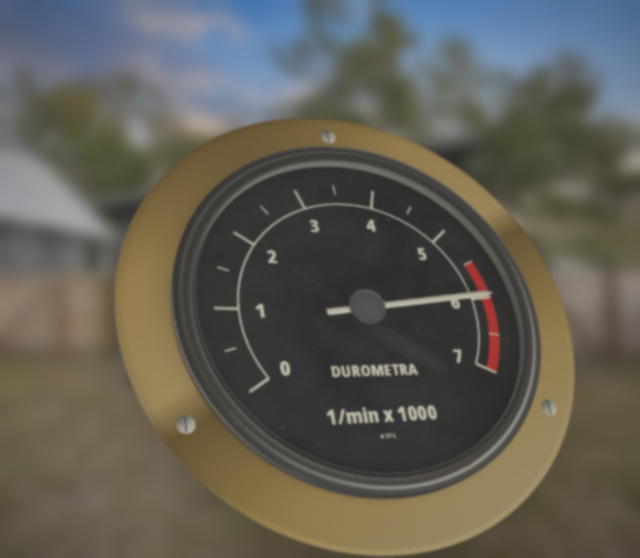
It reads 6000 rpm
